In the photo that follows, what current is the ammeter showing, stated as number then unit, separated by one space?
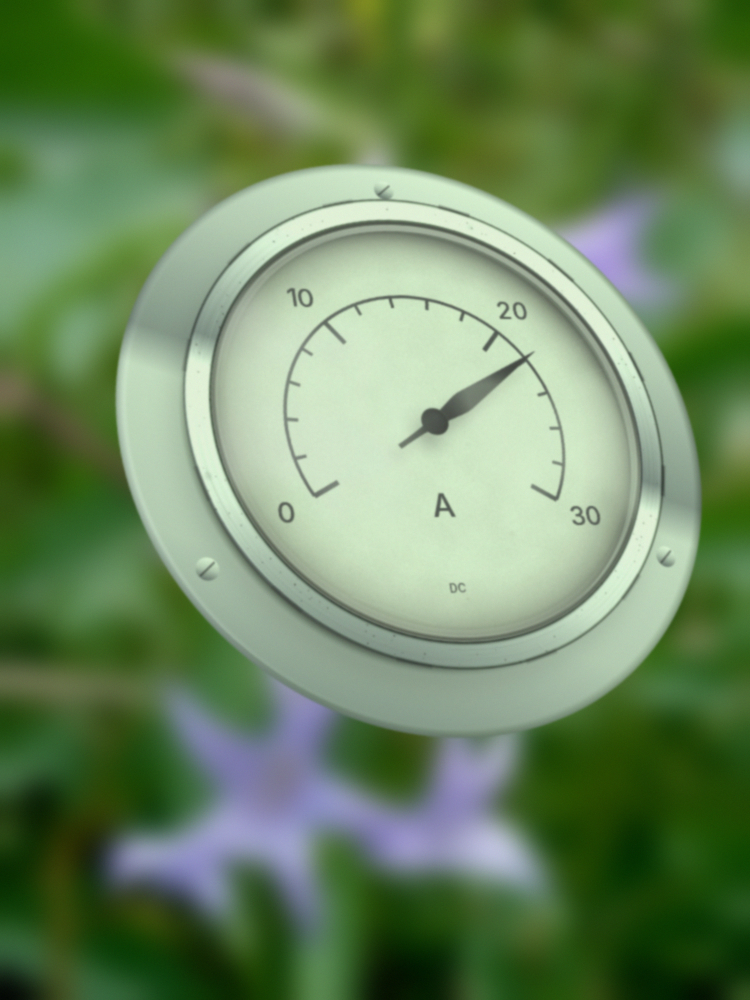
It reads 22 A
